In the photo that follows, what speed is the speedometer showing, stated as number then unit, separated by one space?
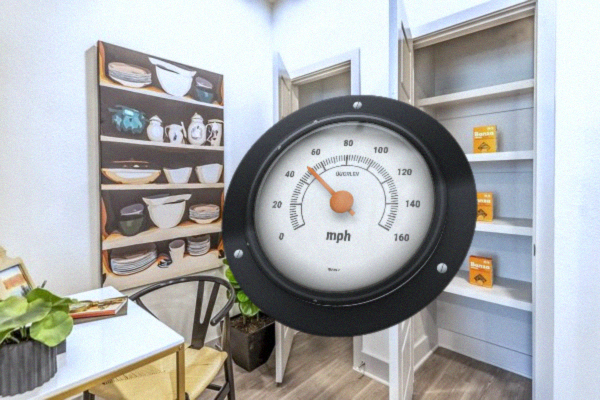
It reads 50 mph
